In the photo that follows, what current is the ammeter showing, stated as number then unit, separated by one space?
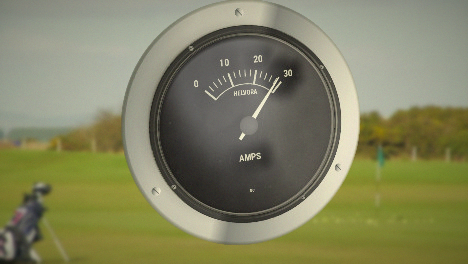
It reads 28 A
